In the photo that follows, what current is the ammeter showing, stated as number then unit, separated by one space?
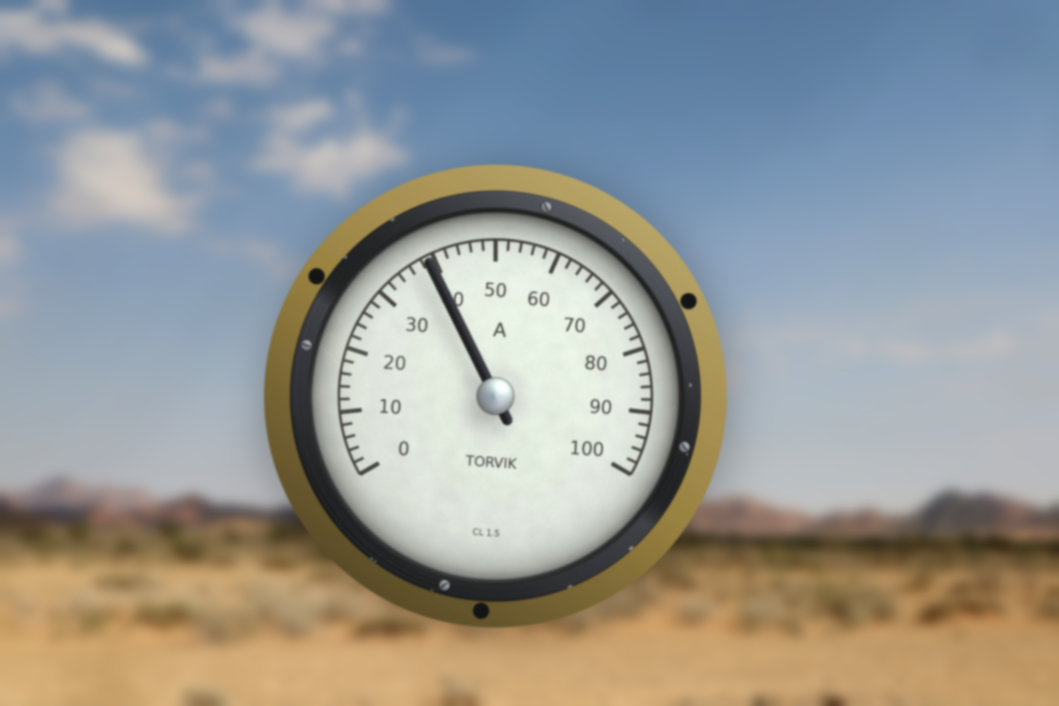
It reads 39 A
